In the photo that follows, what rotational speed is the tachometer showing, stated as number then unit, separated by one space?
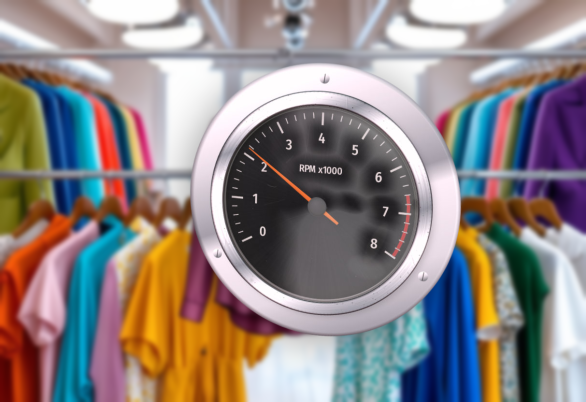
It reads 2200 rpm
